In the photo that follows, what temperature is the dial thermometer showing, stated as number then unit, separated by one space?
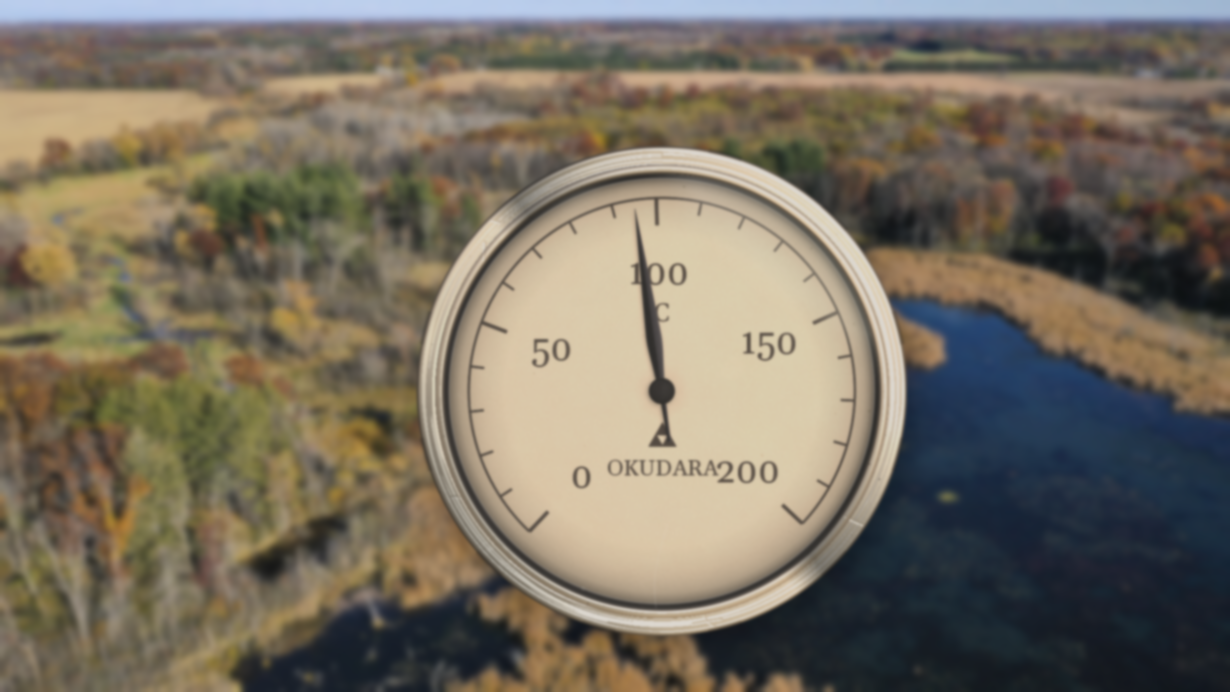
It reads 95 °C
